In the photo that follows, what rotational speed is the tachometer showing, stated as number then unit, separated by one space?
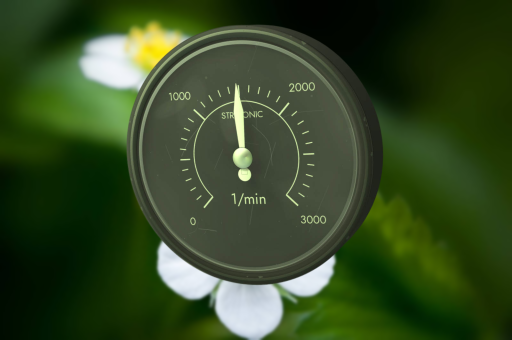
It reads 1500 rpm
